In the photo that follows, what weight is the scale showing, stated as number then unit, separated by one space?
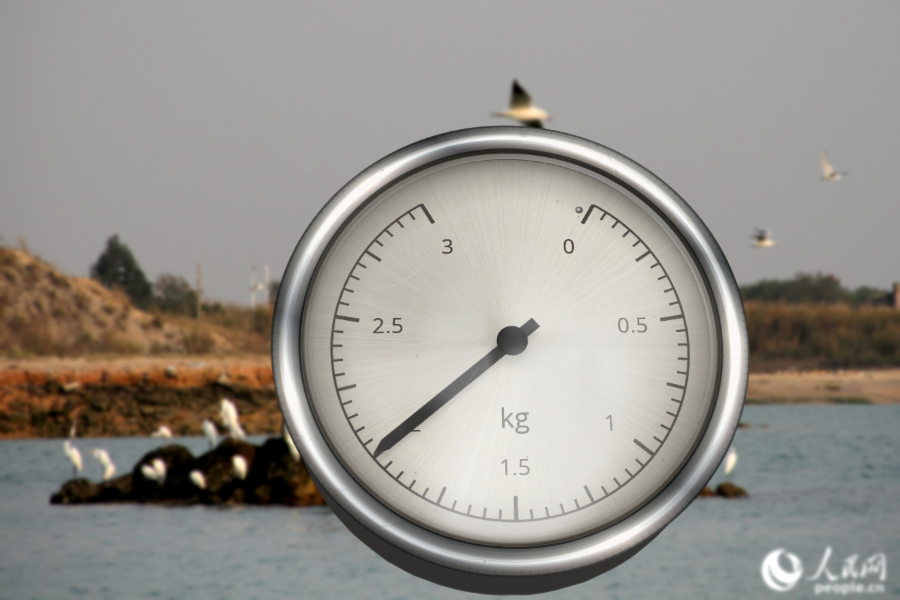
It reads 2 kg
